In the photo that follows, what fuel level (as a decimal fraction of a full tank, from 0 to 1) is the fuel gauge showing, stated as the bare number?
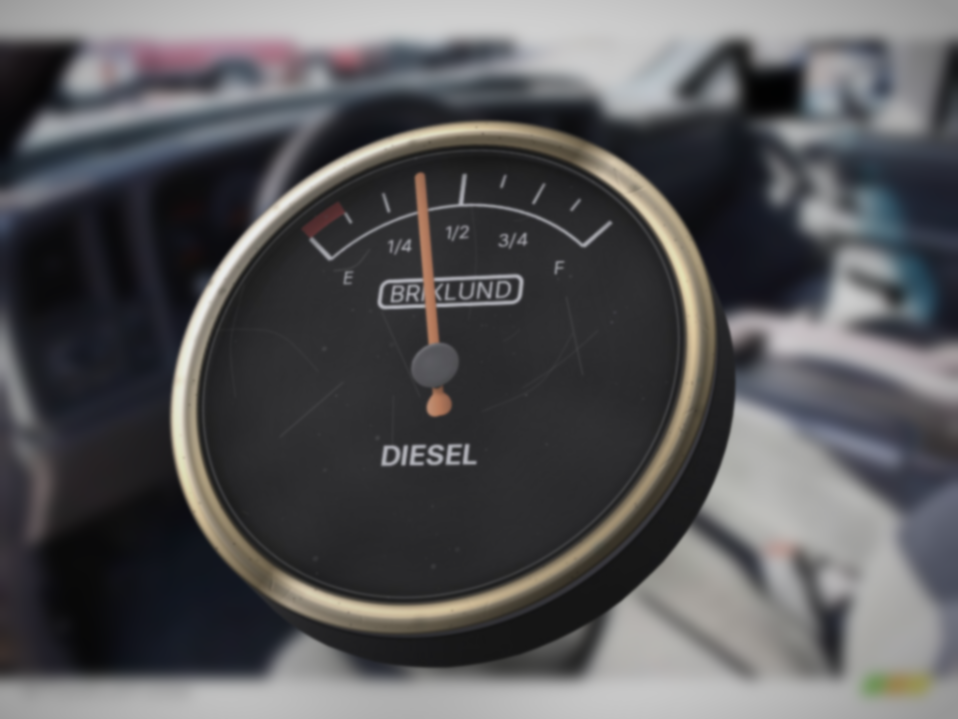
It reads 0.375
